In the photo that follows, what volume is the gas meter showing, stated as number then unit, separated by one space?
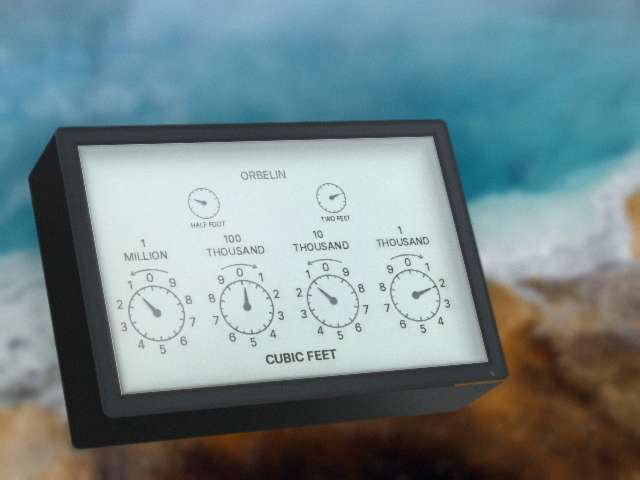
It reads 101200 ft³
